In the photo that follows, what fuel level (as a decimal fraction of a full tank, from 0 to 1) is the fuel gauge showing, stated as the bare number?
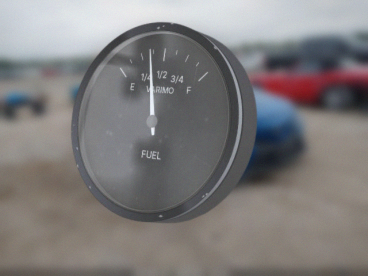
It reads 0.375
